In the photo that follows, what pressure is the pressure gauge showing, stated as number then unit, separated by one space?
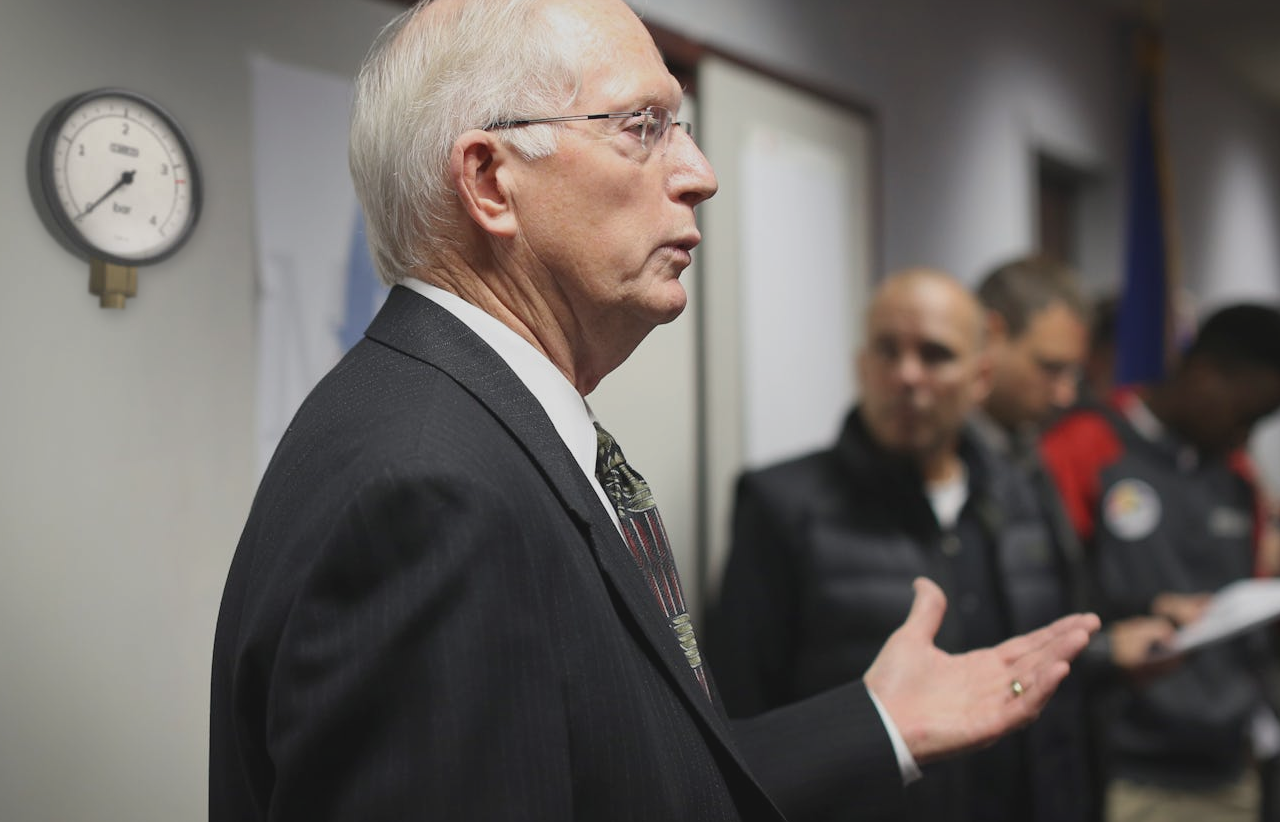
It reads 0 bar
